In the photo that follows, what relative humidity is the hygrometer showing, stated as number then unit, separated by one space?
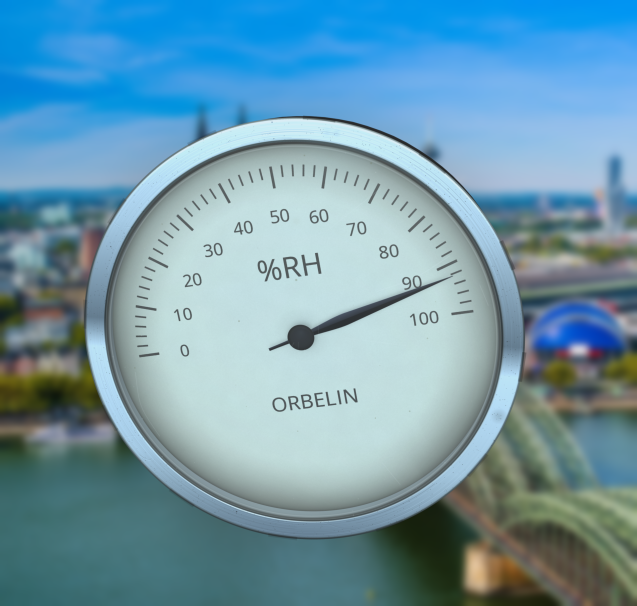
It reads 92 %
